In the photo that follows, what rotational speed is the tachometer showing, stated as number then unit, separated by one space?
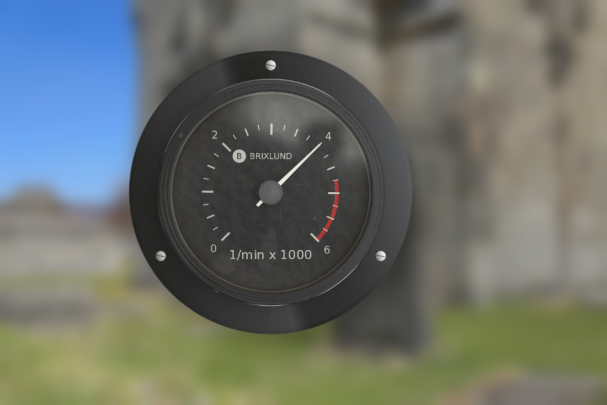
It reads 4000 rpm
